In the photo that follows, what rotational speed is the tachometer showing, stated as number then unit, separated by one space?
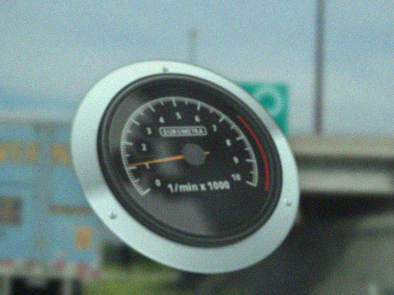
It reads 1000 rpm
